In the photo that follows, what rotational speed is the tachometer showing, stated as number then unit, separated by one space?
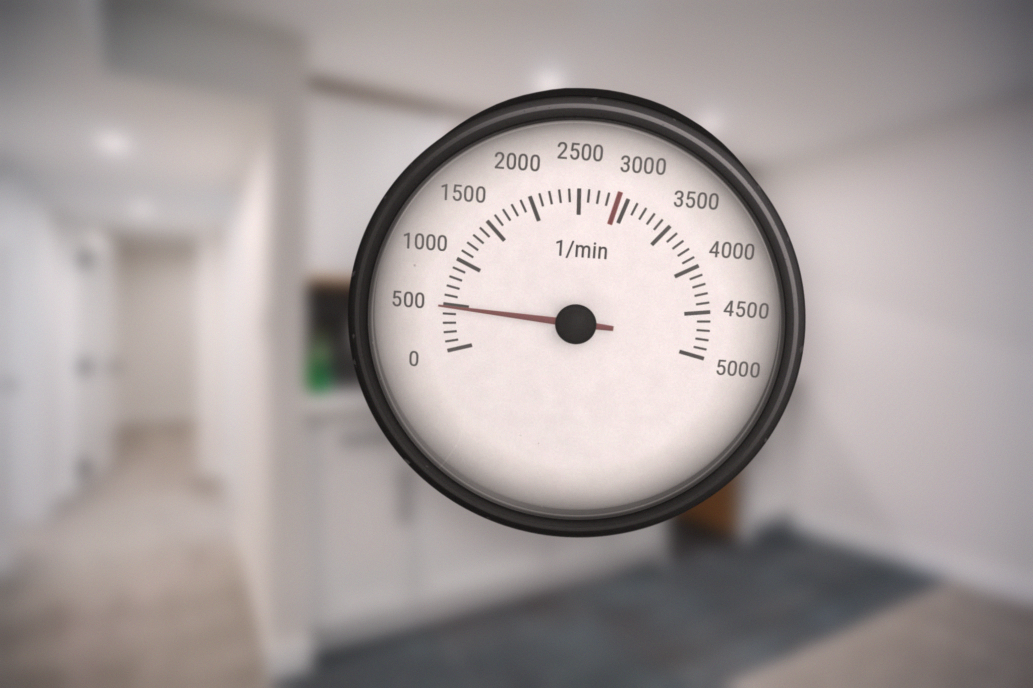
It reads 500 rpm
